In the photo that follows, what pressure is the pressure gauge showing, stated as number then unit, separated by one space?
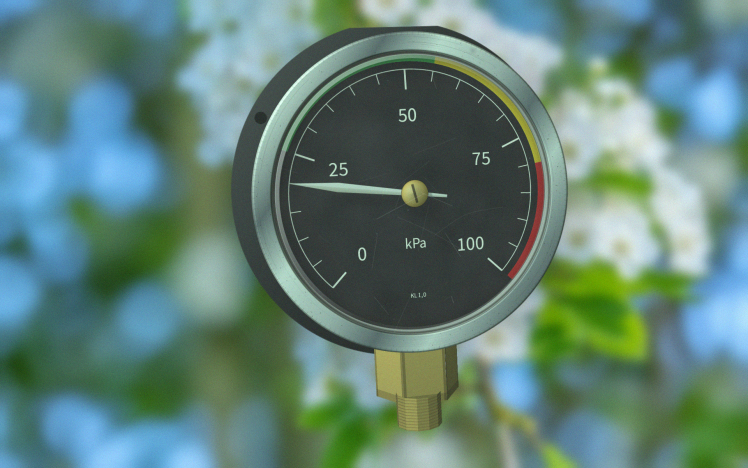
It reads 20 kPa
